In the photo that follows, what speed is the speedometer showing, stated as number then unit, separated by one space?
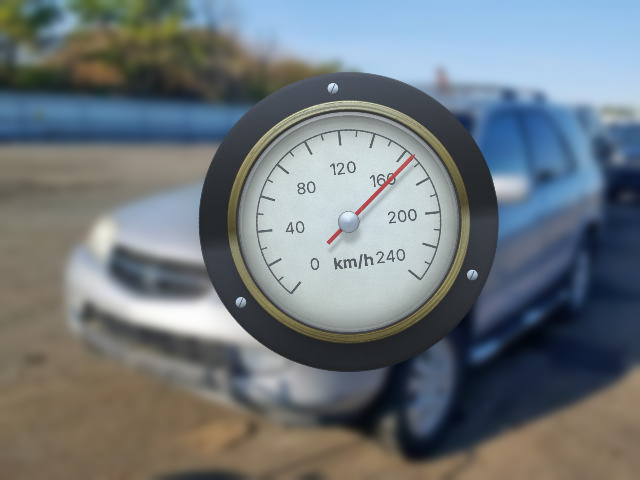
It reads 165 km/h
